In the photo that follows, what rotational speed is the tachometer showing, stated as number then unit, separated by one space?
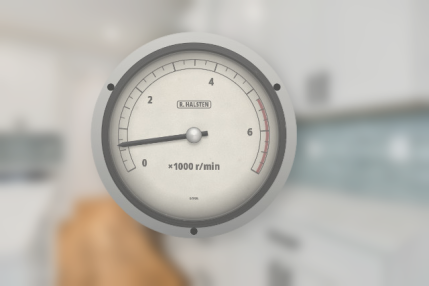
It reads 625 rpm
